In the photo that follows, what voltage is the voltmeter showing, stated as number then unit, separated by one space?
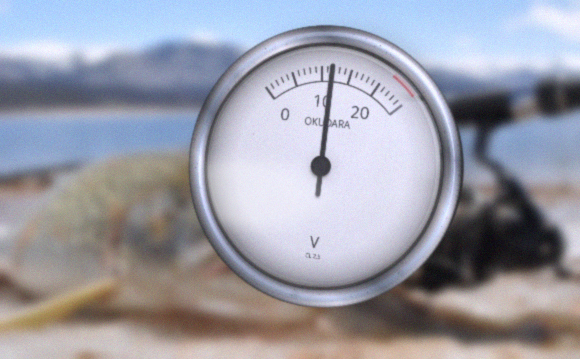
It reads 12 V
